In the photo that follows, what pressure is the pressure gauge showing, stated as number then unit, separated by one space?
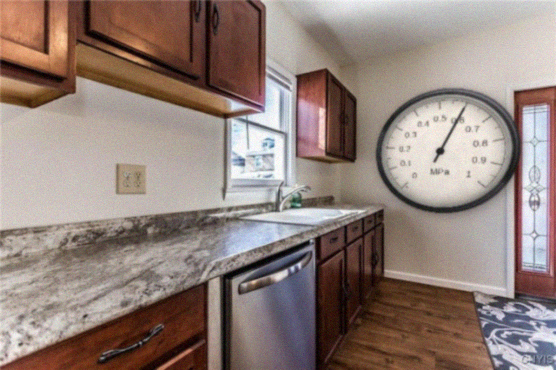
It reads 0.6 MPa
